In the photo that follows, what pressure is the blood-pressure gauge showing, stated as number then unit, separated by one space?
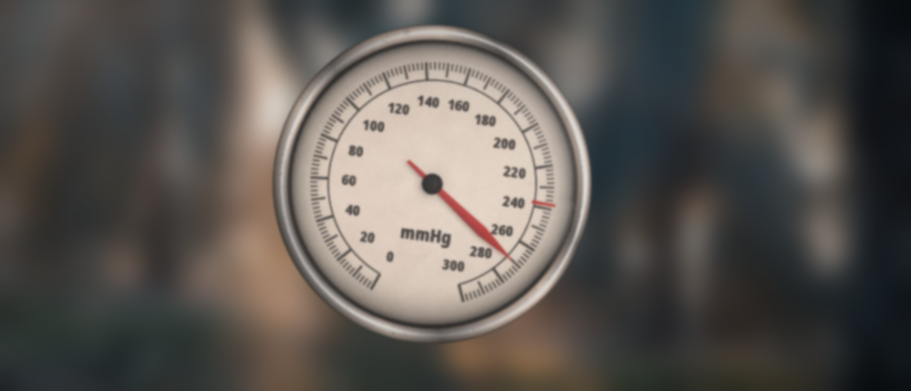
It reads 270 mmHg
